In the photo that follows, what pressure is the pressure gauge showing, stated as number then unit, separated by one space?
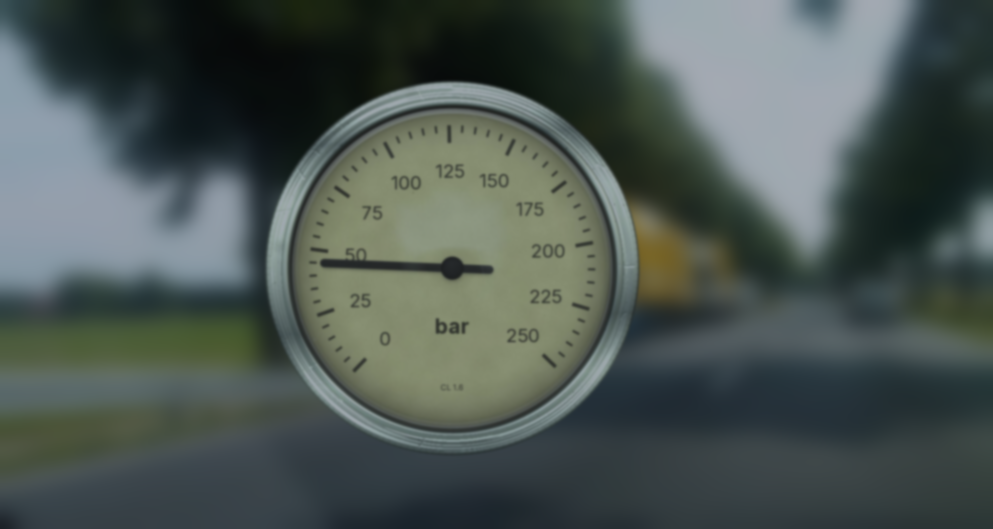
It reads 45 bar
